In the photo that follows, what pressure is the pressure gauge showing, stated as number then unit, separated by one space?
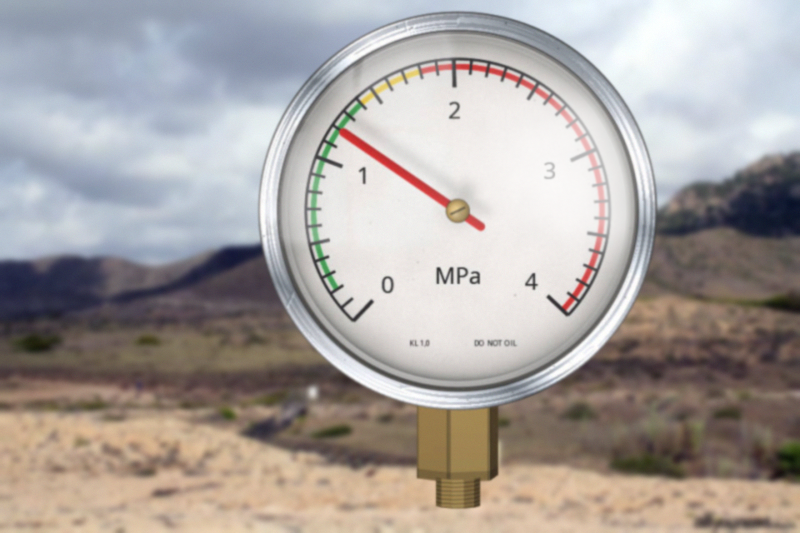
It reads 1.2 MPa
